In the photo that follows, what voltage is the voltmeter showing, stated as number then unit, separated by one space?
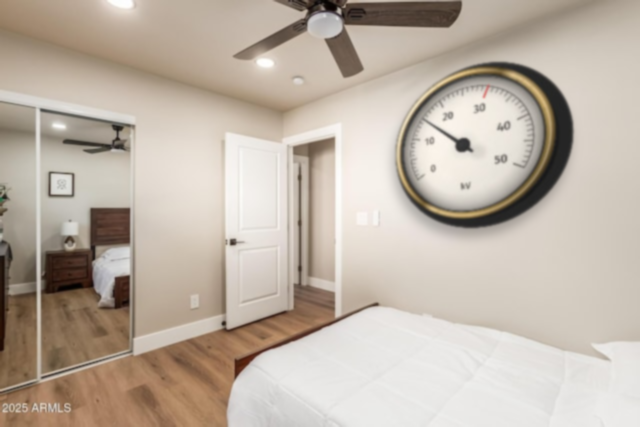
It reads 15 kV
